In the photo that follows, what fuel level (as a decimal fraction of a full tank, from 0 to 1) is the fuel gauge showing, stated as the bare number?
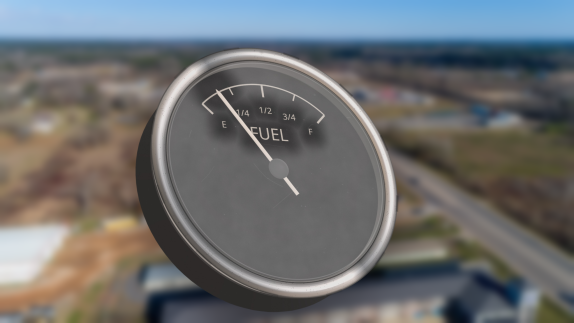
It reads 0.125
